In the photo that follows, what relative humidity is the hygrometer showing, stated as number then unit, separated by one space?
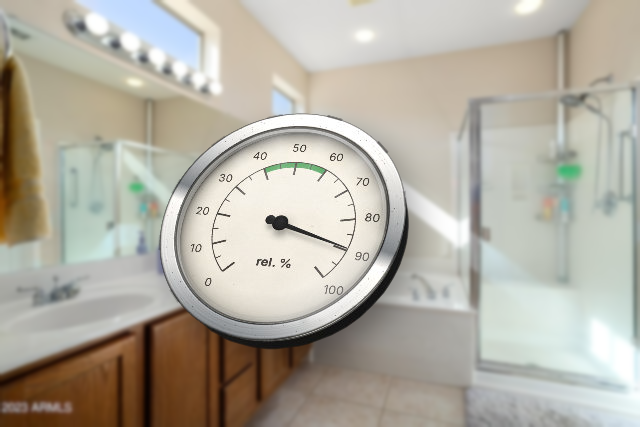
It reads 90 %
